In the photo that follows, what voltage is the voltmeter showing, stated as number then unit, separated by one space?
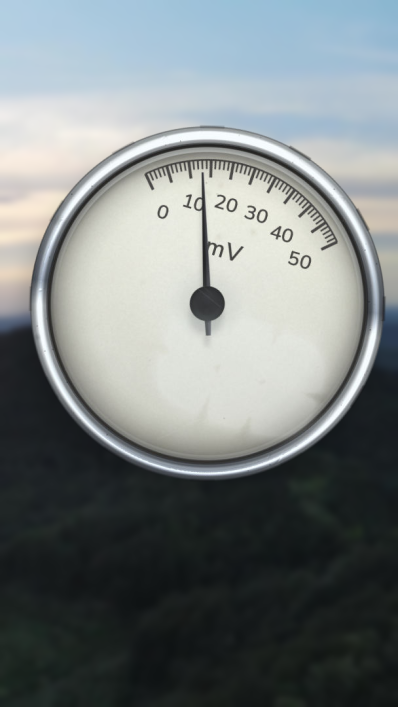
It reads 13 mV
